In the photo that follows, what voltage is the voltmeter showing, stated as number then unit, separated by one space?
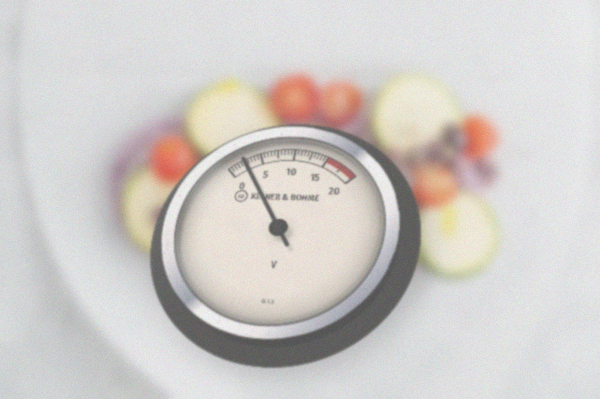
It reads 2.5 V
